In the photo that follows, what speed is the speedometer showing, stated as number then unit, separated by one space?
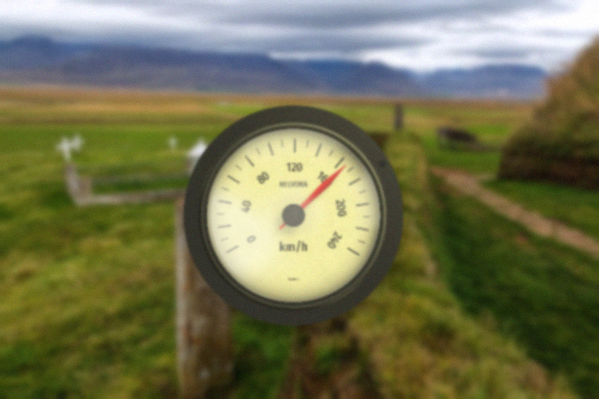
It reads 165 km/h
